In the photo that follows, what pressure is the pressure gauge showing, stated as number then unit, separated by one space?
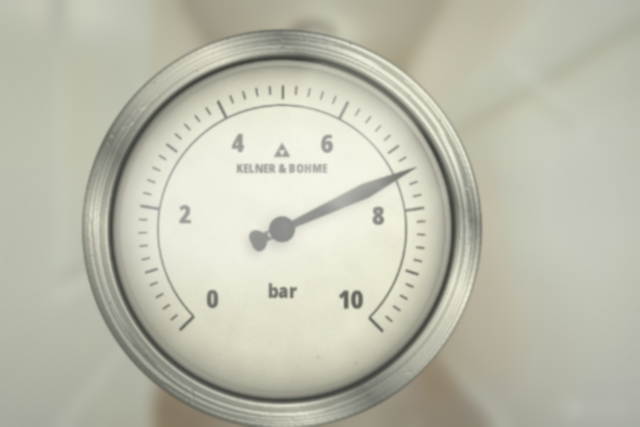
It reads 7.4 bar
